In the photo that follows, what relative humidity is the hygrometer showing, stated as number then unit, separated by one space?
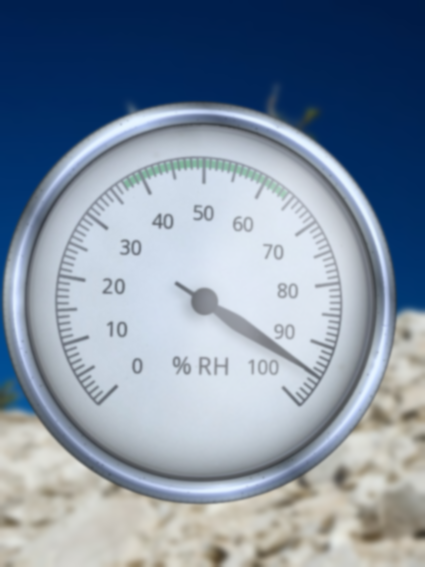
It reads 95 %
